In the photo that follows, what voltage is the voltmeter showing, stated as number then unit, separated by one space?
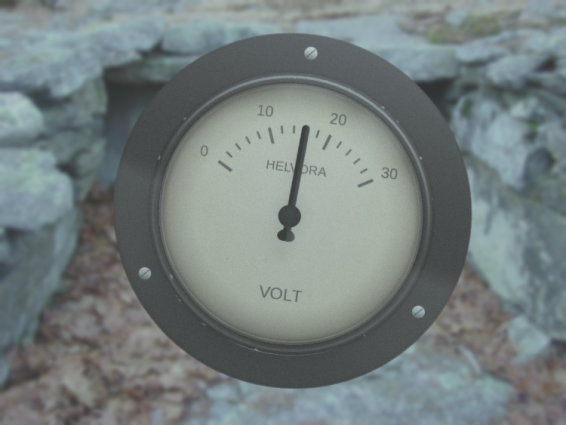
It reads 16 V
